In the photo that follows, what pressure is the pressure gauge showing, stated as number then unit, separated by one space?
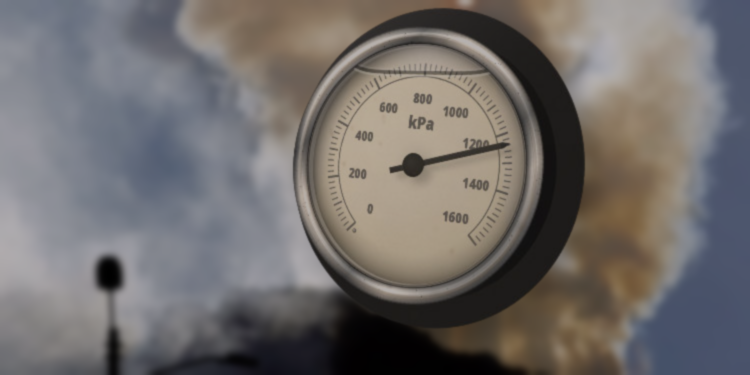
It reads 1240 kPa
